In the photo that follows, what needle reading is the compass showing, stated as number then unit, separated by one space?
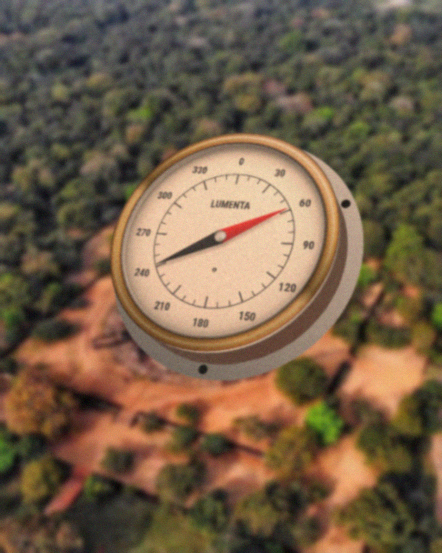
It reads 60 °
